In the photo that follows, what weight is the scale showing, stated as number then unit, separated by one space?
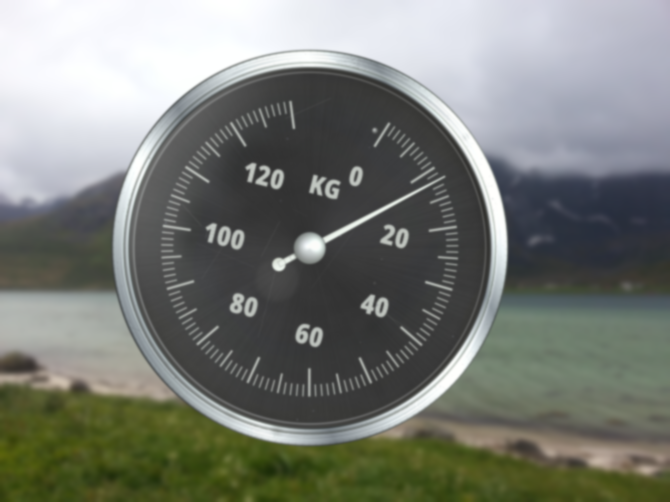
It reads 12 kg
